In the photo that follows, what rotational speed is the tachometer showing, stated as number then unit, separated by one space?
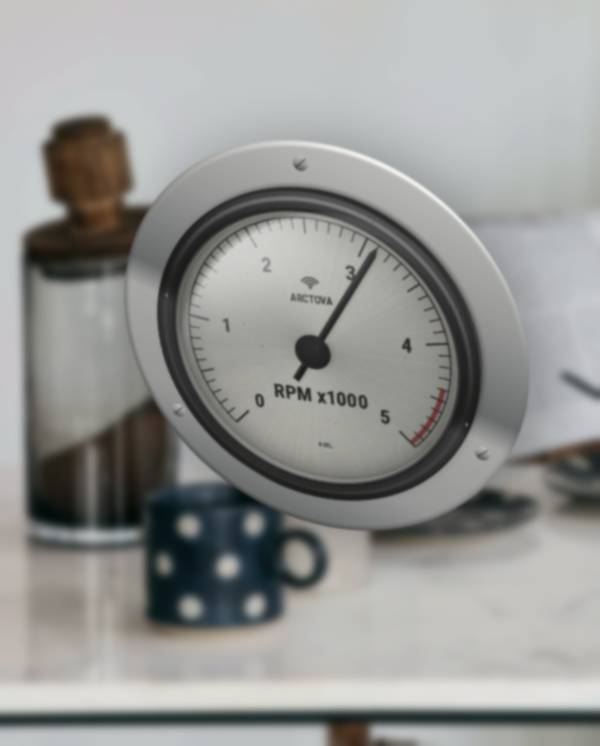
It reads 3100 rpm
